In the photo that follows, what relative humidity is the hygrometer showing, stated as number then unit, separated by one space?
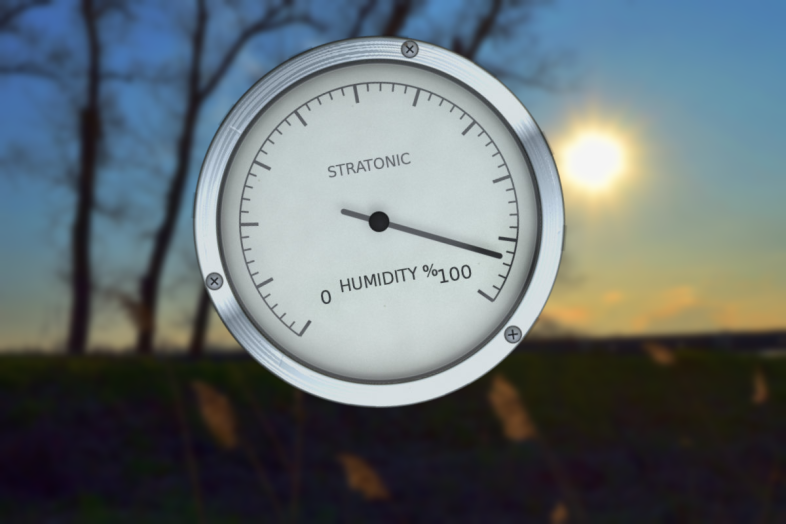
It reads 93 %
